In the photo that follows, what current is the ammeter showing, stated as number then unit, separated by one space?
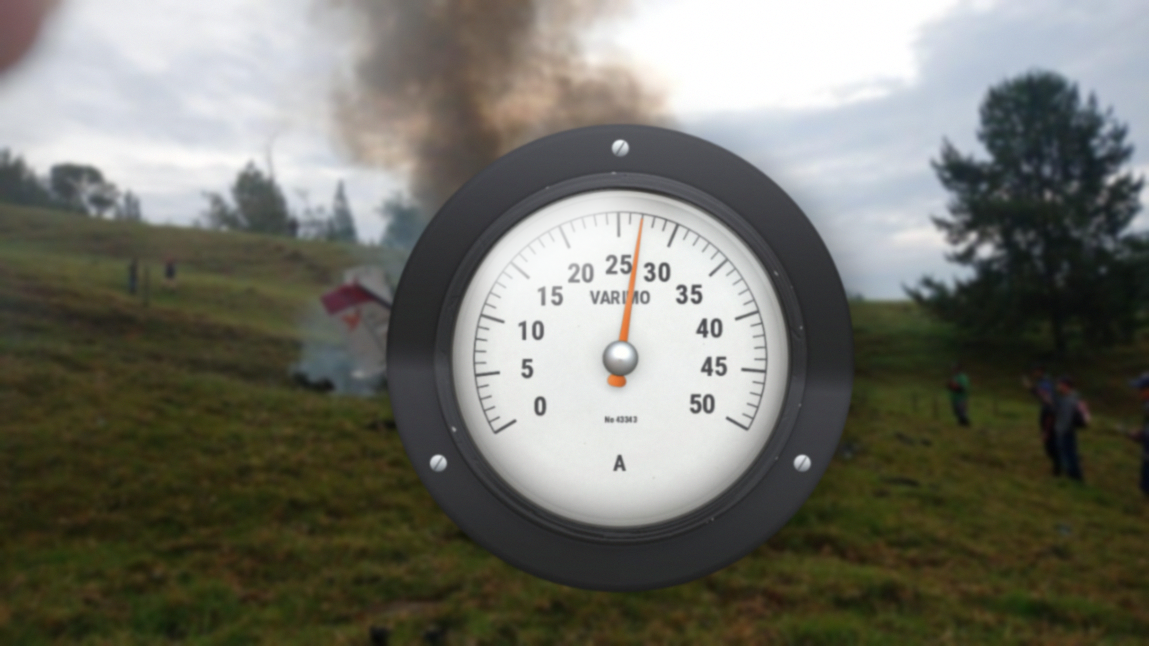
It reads 27 A
